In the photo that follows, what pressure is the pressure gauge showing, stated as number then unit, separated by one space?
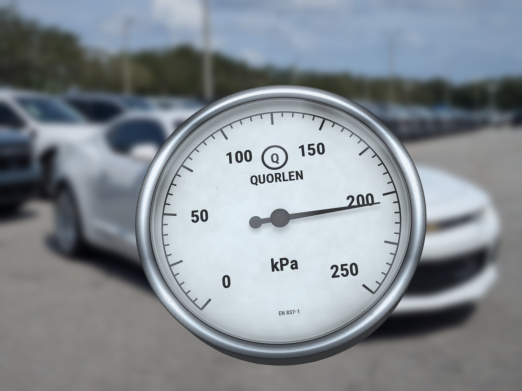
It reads 205 kPa
